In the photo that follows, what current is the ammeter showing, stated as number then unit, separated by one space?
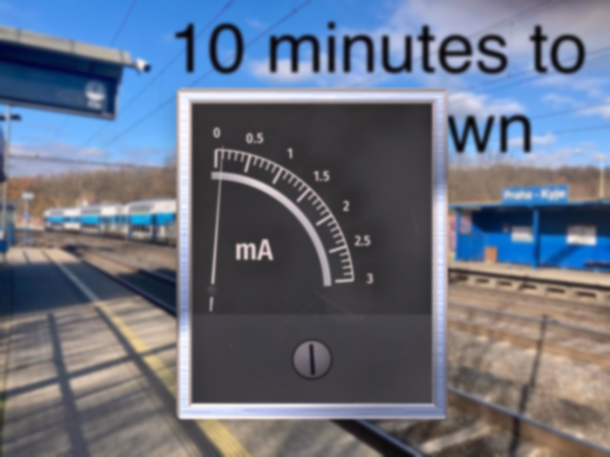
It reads 0.1 mA
